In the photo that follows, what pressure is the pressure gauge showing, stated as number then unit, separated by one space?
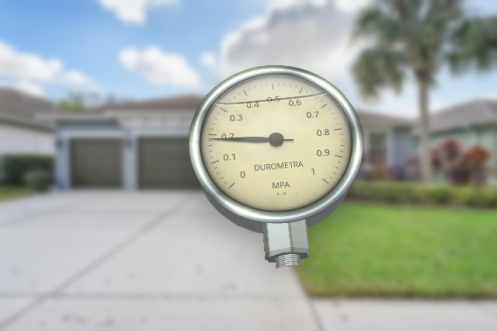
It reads 0.18 MPa
